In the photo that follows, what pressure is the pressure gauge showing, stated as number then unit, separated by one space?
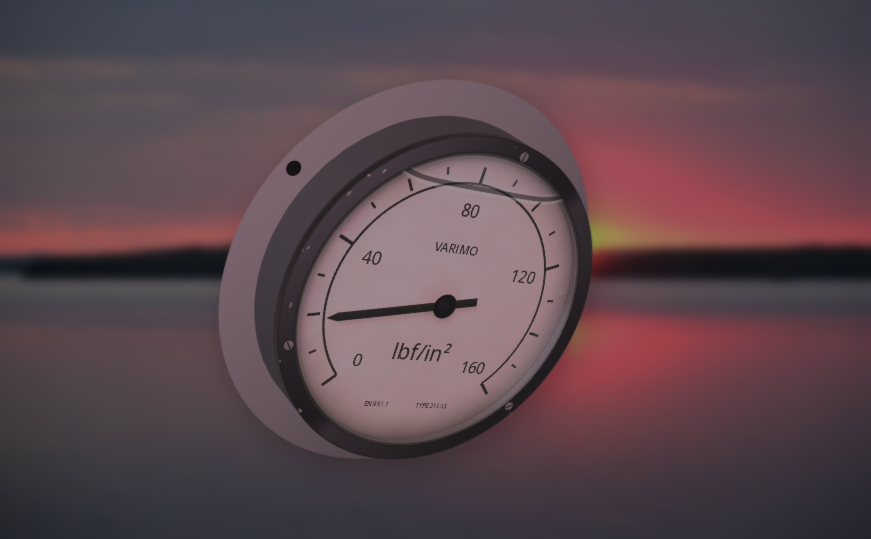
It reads 20 psi
